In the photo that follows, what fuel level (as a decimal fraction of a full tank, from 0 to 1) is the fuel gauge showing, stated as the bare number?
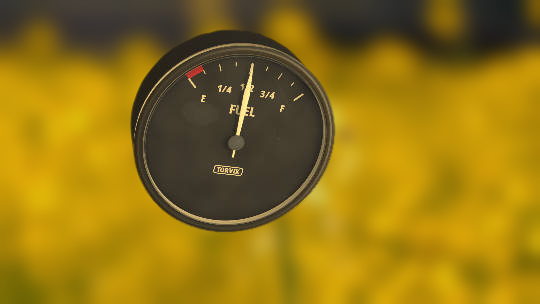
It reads 0.5
